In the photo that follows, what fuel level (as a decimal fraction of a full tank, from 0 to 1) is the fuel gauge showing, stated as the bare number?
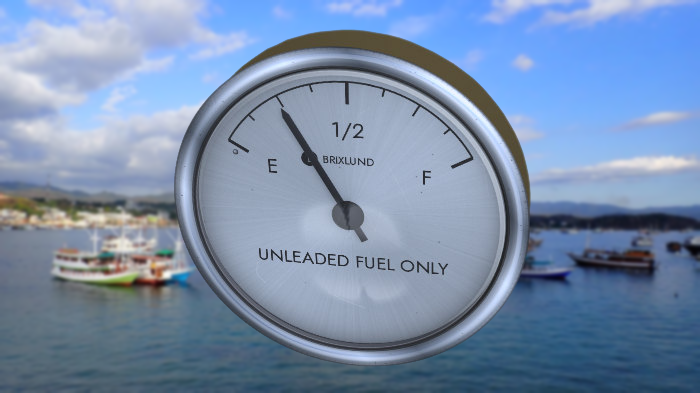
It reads 0.25
